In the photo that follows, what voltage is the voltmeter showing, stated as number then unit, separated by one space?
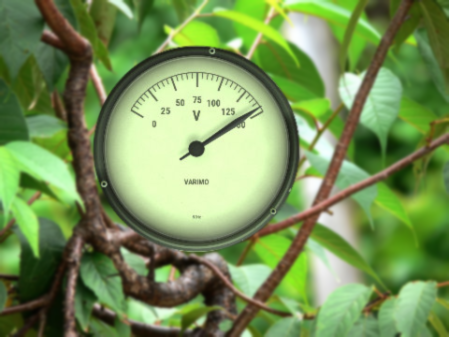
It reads 145 V
